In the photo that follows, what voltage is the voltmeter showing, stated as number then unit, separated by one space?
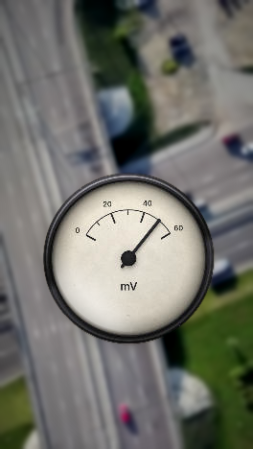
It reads 50 mV
